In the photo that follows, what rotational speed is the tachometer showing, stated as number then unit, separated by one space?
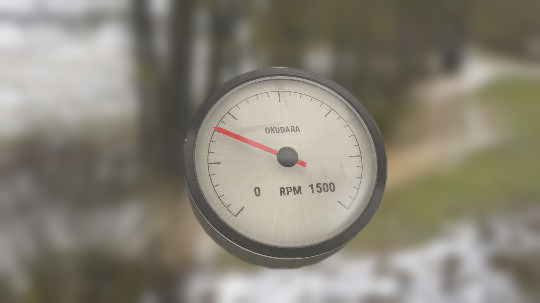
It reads 400 rpm
